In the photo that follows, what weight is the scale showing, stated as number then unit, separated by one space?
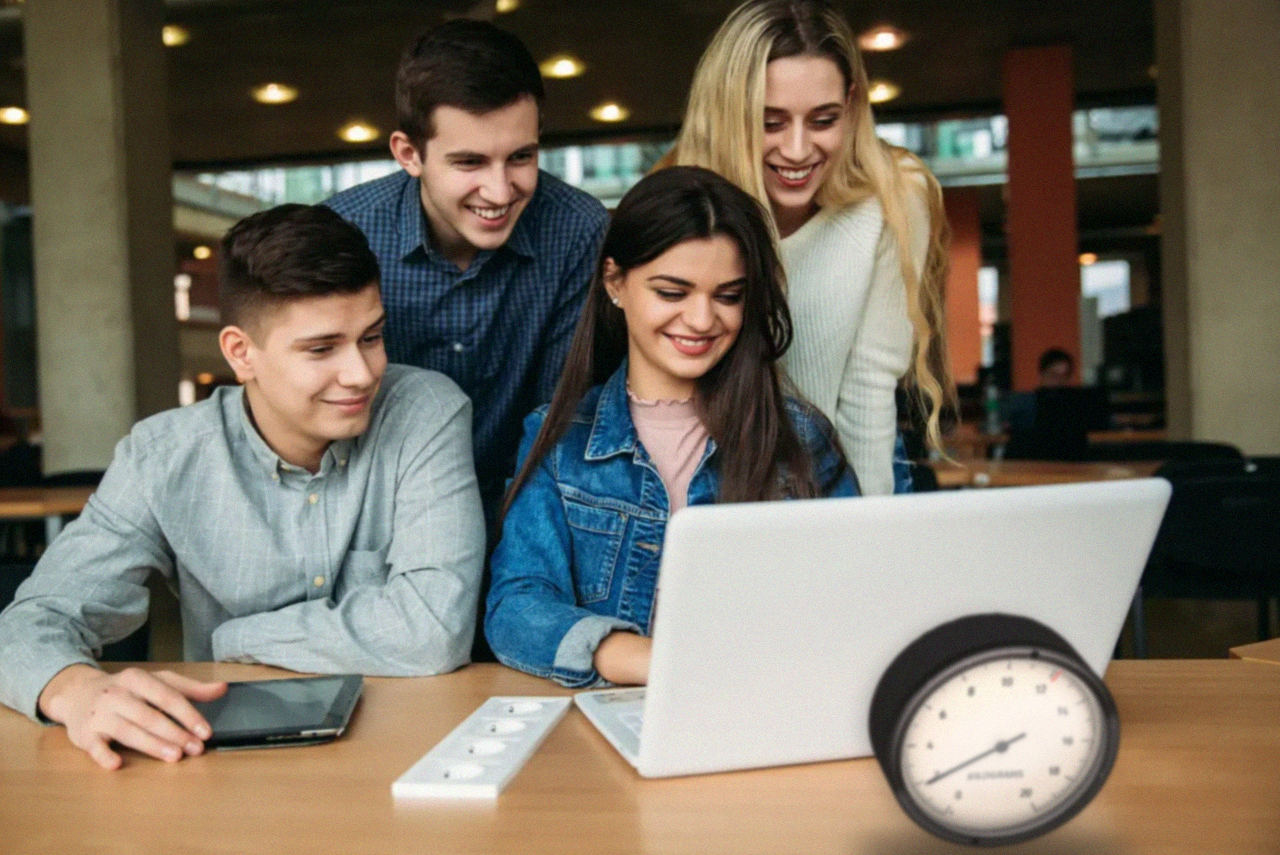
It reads 2 kg
